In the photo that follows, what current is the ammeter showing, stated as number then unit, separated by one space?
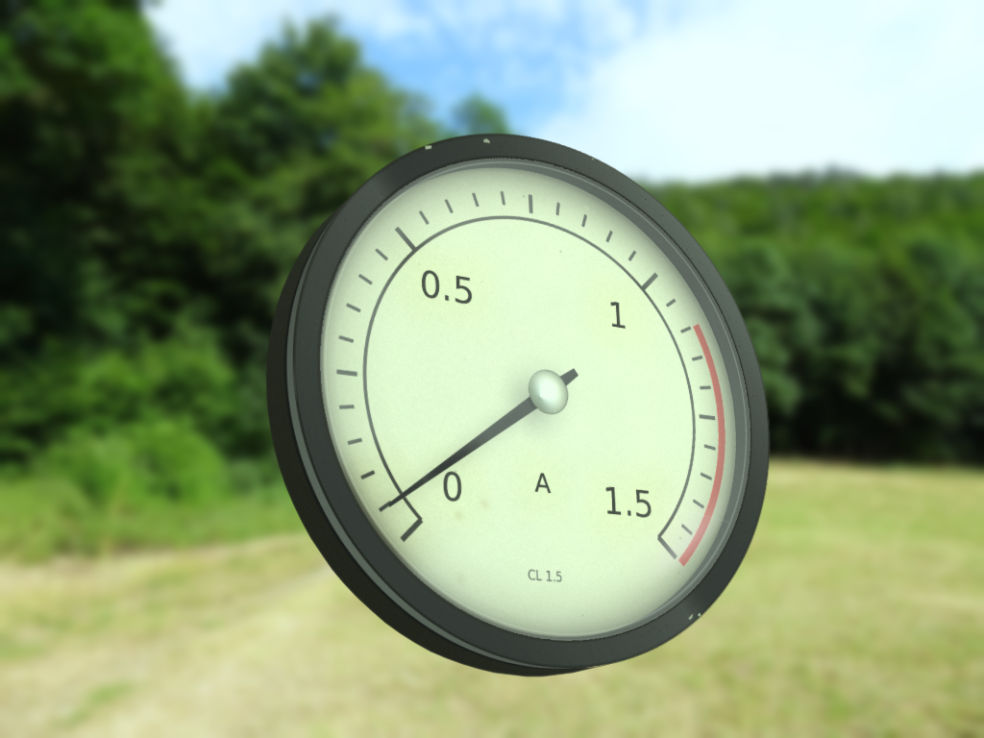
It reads 0.05 A
